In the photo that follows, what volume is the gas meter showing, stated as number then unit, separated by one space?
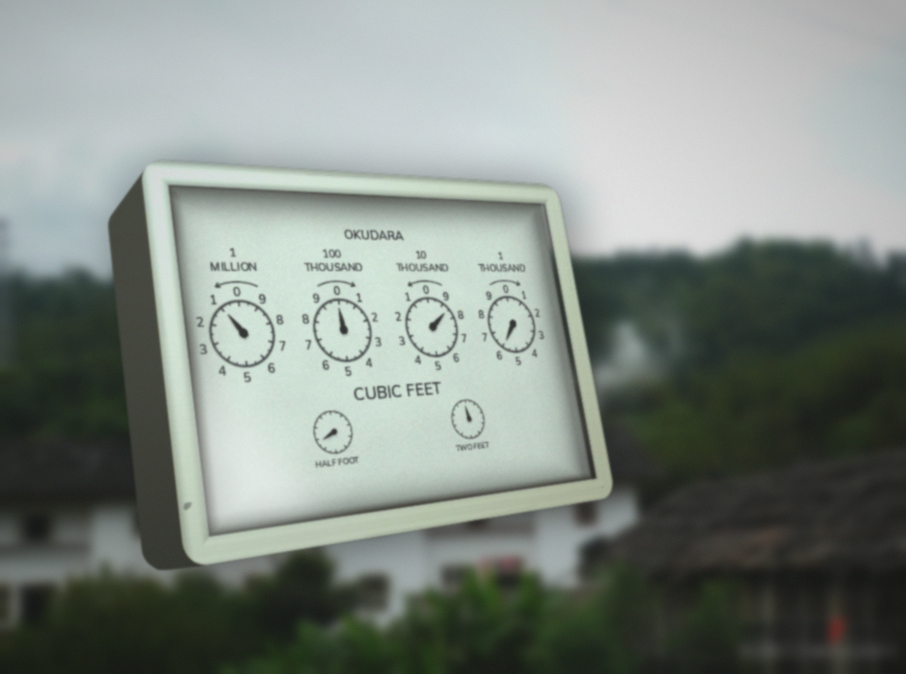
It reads 98600 ft³
